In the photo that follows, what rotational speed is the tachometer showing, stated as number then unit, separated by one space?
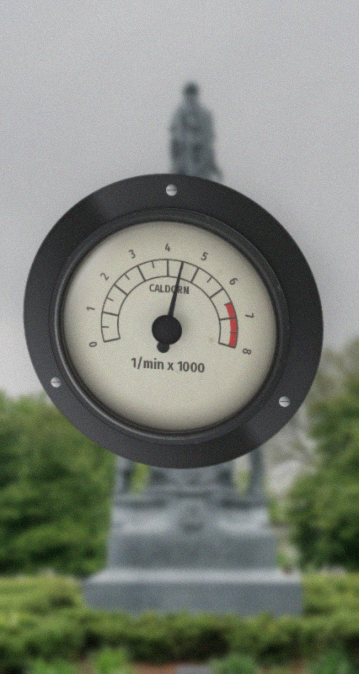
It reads 4500 rpm
